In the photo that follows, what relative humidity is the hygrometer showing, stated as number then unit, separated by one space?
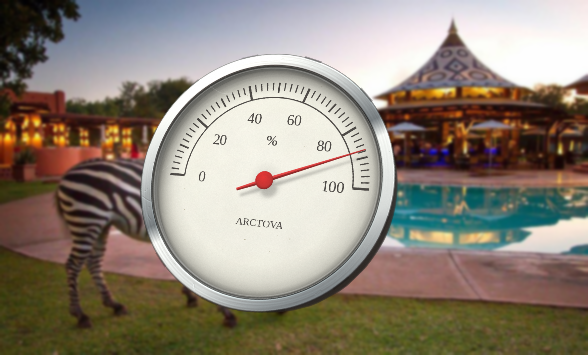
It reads 88 %
